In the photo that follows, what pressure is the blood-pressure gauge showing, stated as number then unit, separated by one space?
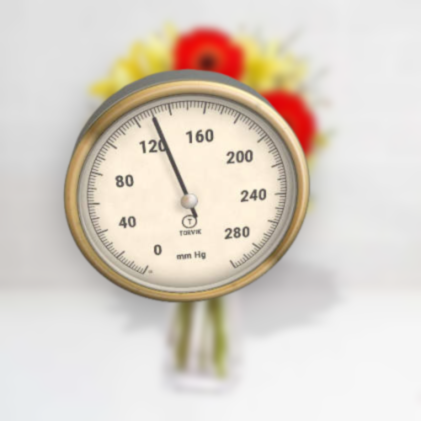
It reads 130 mmHg
